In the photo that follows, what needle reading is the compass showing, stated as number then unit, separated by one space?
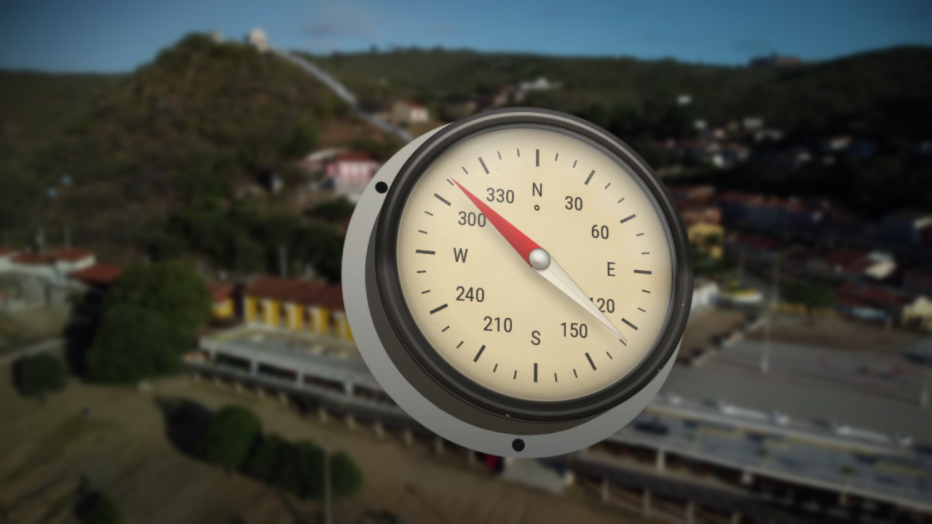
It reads 310 °
